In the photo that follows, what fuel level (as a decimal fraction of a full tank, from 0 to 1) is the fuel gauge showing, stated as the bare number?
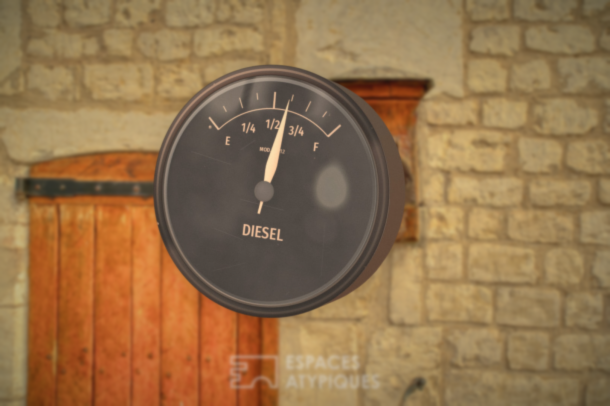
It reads 0.625
